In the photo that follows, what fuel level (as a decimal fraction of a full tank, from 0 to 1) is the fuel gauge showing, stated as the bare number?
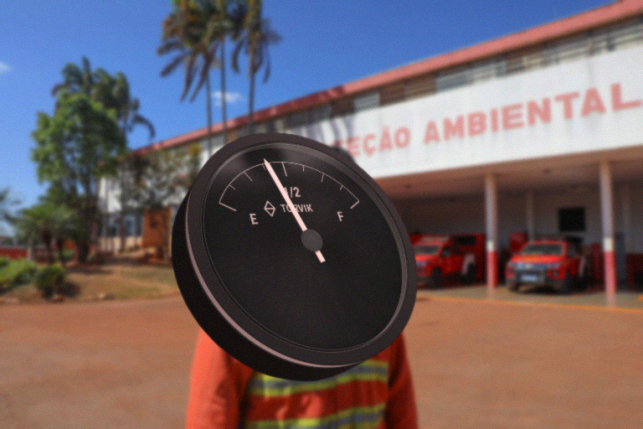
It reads 0.375
